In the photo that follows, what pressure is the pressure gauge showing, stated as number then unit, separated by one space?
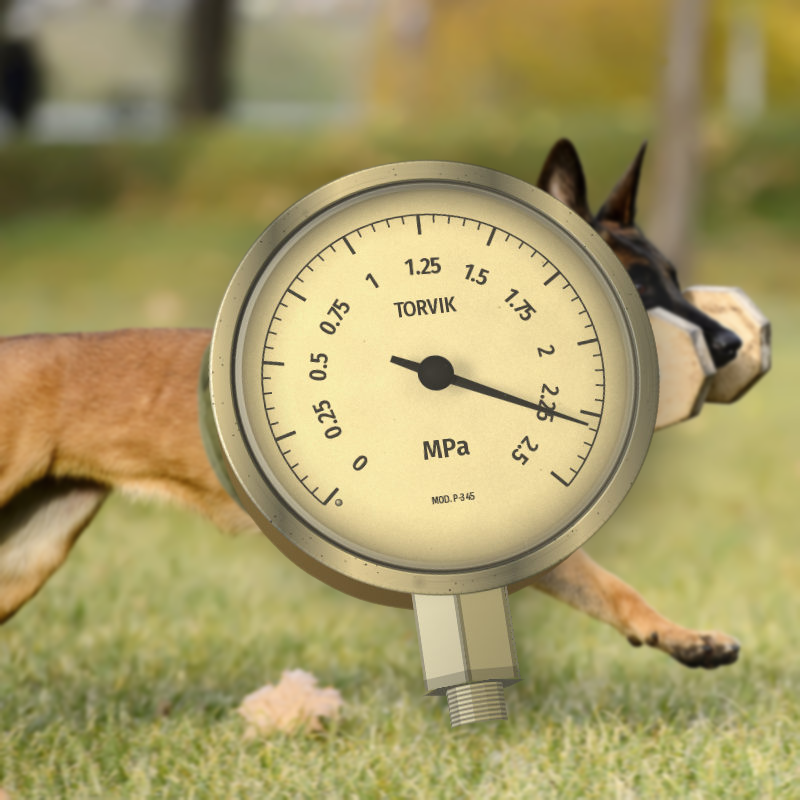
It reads 2.3 MPa
